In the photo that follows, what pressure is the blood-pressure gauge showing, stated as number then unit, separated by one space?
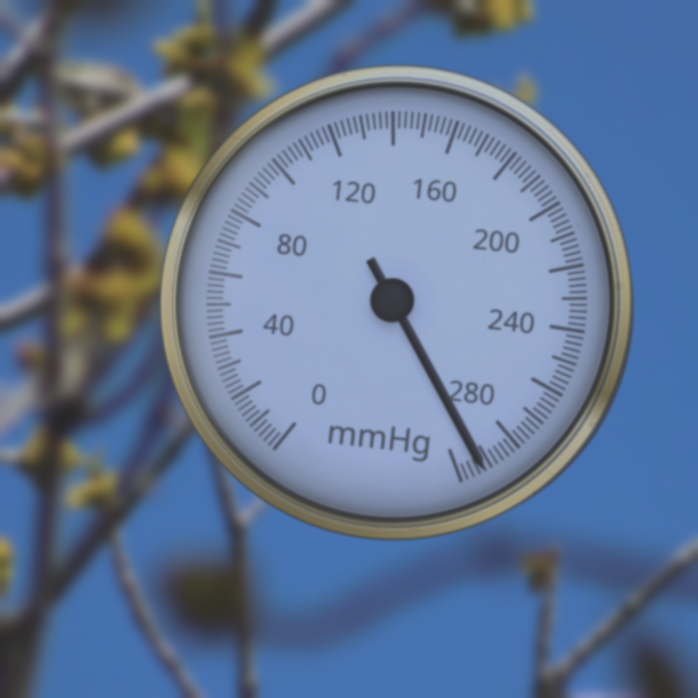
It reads 292 mmHg
